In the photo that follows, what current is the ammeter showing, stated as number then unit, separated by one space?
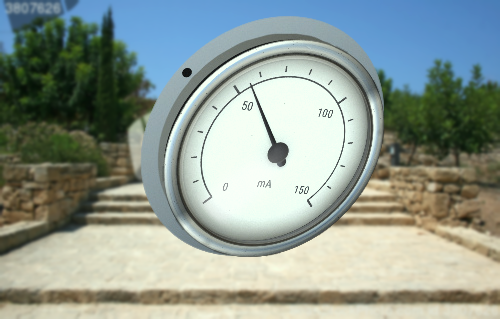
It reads 55 mA
